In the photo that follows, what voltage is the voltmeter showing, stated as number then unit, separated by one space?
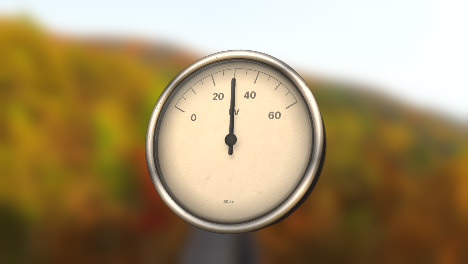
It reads 30 kV
